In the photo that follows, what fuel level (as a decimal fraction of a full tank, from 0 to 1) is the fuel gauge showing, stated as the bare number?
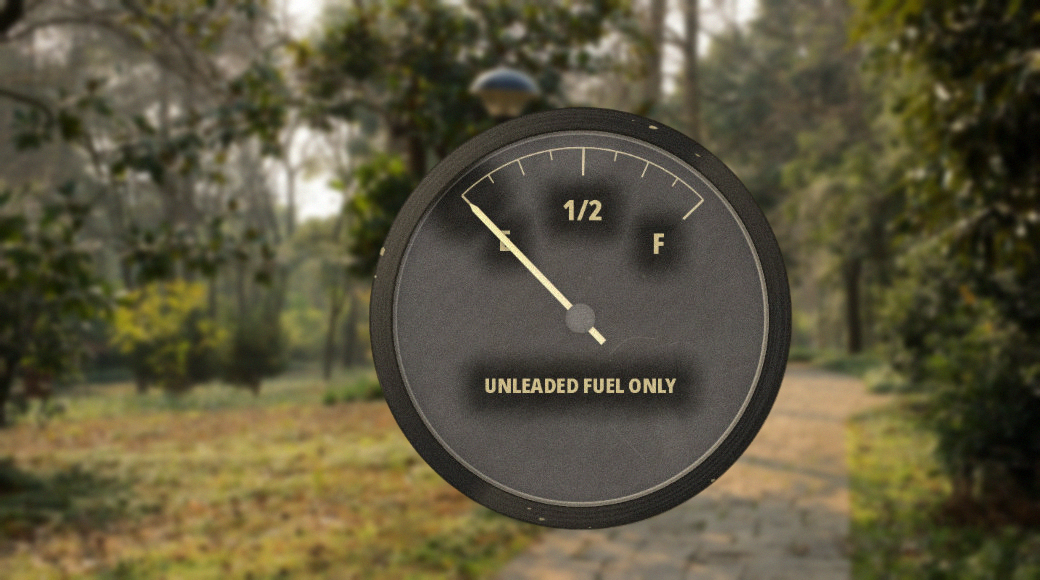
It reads 0
